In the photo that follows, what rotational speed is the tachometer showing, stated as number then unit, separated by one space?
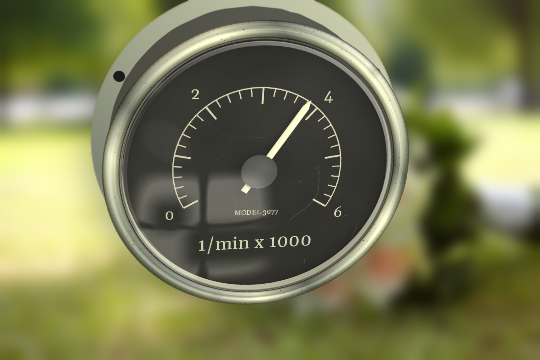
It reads 3800 rpm
